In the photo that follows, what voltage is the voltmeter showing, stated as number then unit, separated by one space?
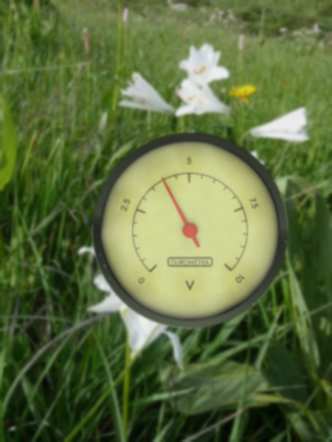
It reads 4 V
